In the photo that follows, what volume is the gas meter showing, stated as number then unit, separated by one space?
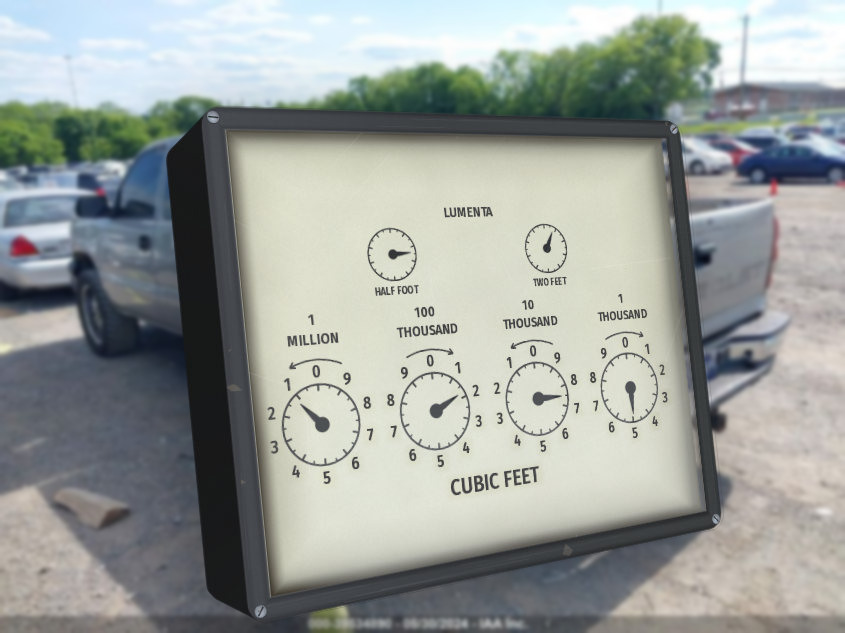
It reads 117500 ft³
